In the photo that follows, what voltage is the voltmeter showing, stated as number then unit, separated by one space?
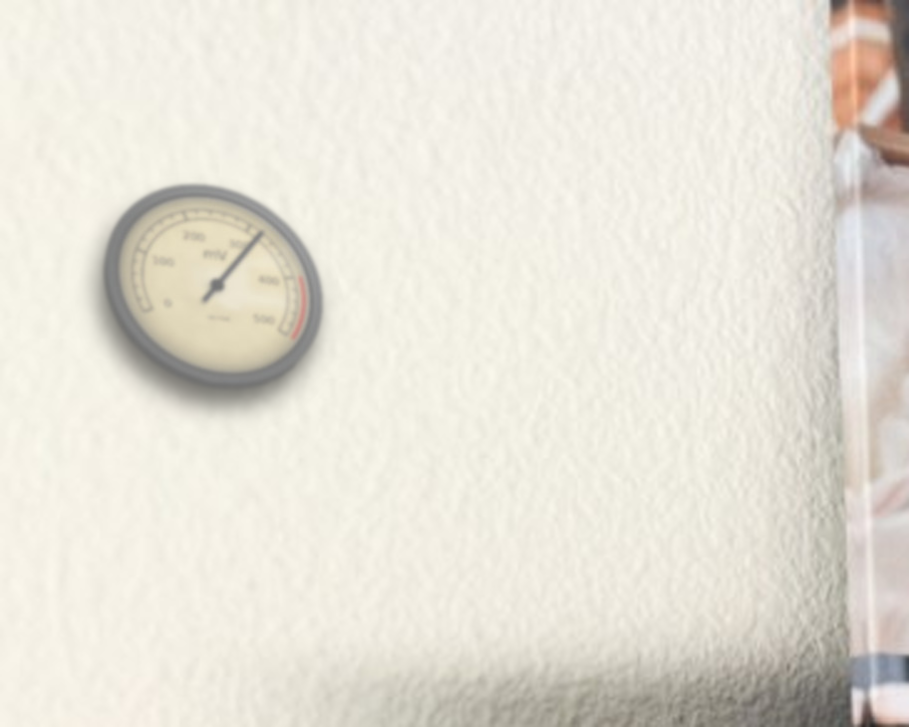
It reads 320 mV
